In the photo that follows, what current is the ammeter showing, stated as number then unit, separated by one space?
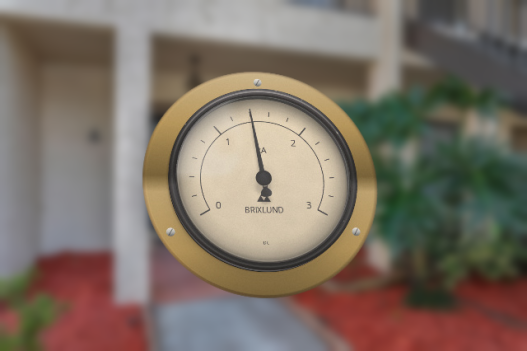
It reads 1.4 kA
